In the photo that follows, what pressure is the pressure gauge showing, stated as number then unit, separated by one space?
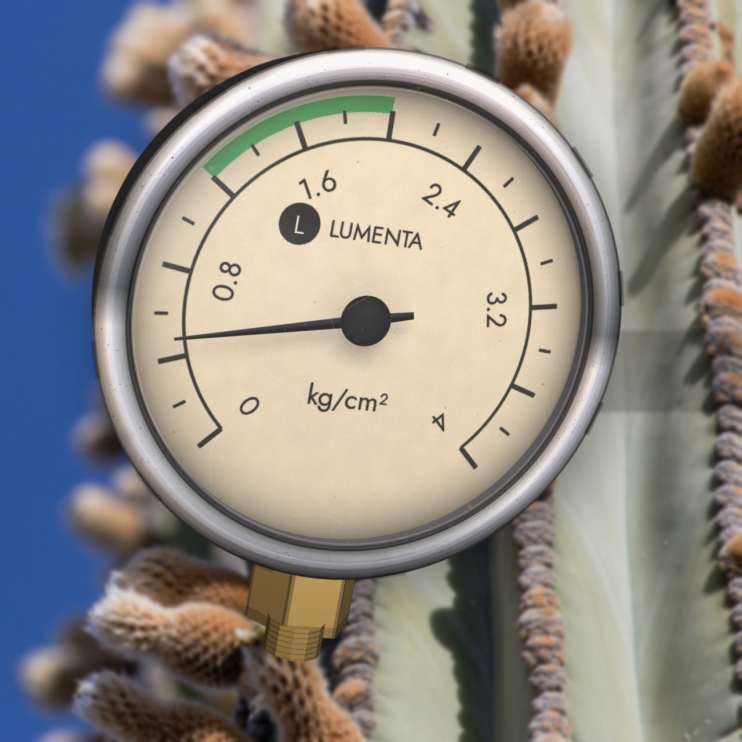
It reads 0.5 kg/cm²
